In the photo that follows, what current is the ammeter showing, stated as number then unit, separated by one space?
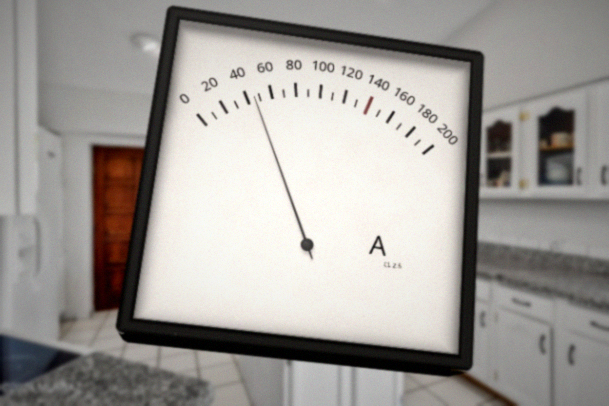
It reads 45 A
